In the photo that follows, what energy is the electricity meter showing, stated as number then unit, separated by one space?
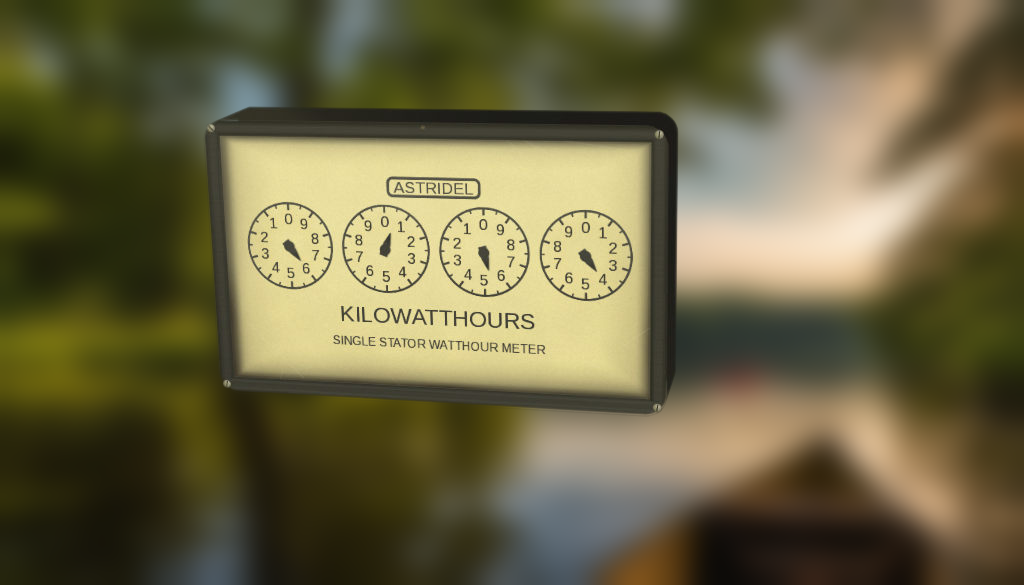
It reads 6054 kWh
